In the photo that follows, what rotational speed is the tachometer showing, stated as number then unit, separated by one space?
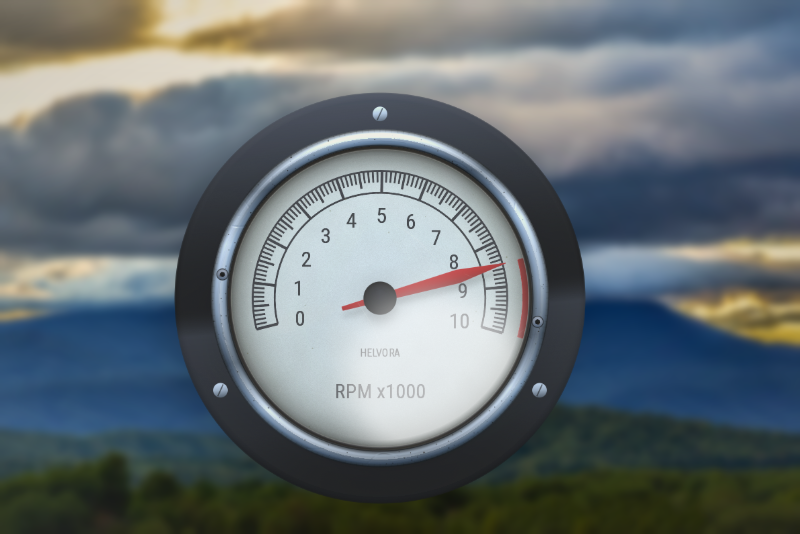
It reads 8500 rpm
